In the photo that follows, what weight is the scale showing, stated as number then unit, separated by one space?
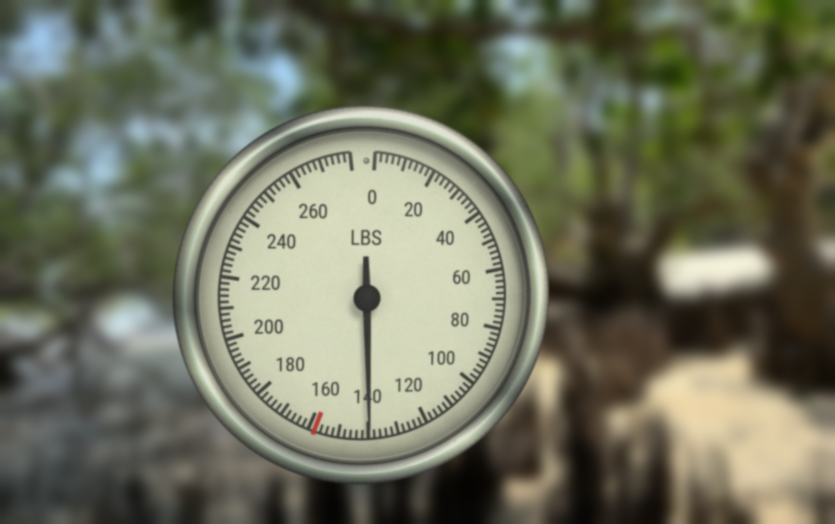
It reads 140 lb
